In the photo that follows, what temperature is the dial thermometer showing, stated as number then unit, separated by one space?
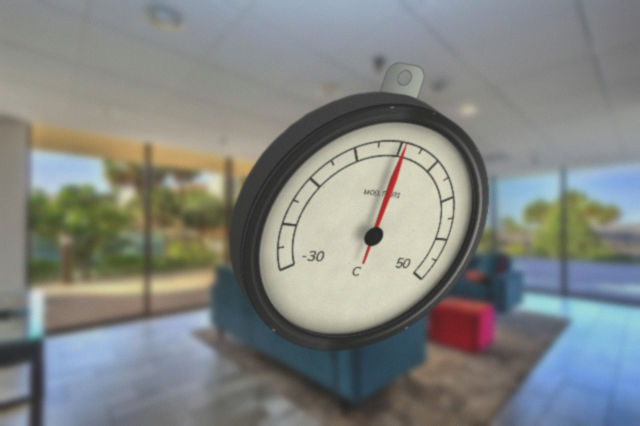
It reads 10 °C
